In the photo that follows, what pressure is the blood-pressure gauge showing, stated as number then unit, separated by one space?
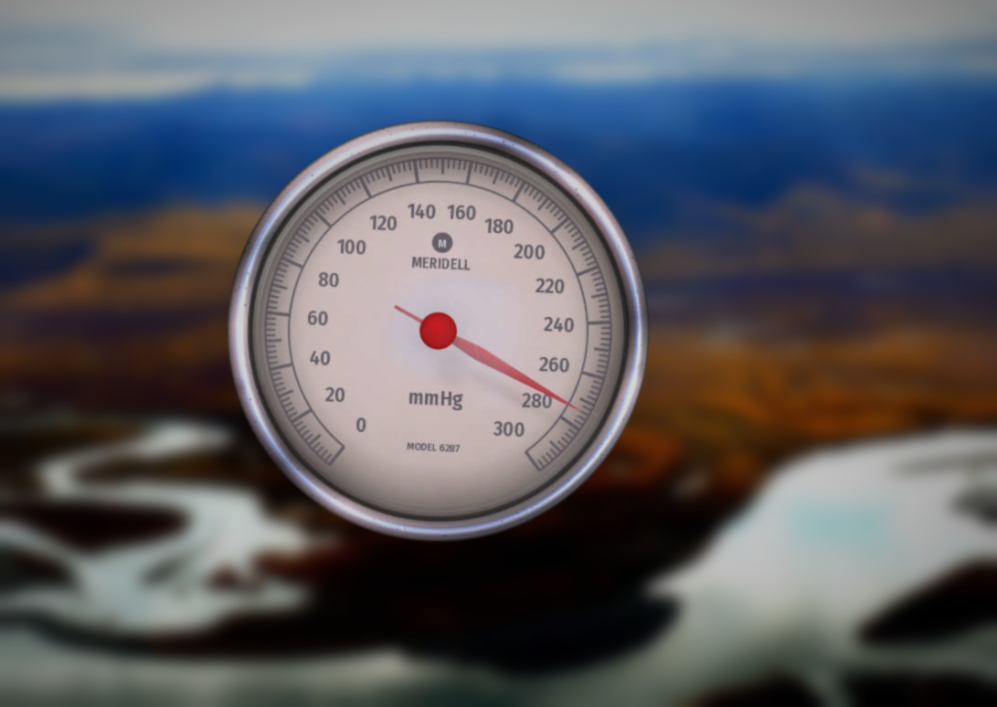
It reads 274 mmHg
